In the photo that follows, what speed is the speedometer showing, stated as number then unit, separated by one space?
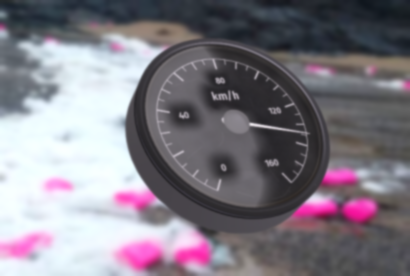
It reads 135 km/h
